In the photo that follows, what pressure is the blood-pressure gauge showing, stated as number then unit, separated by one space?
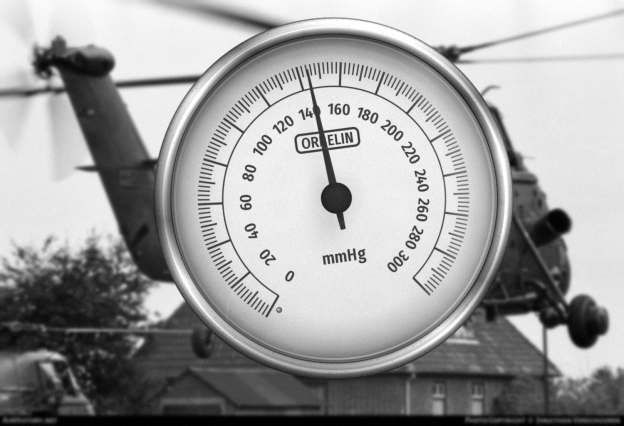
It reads 144 mmHg
